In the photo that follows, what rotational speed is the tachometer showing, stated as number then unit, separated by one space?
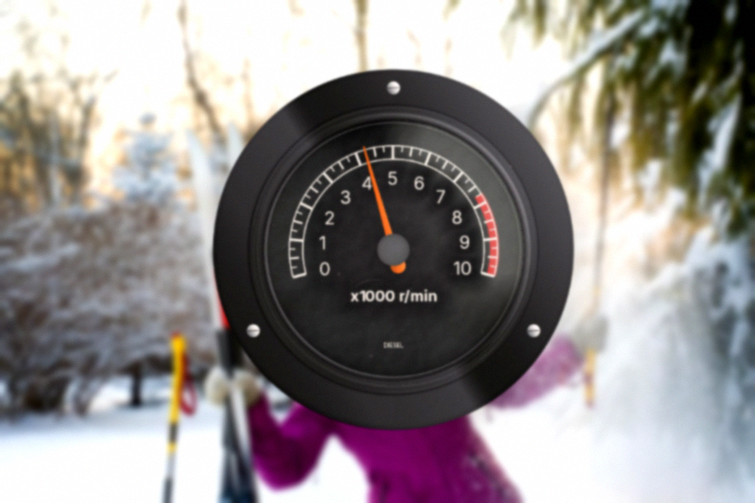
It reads 4250 rpm
